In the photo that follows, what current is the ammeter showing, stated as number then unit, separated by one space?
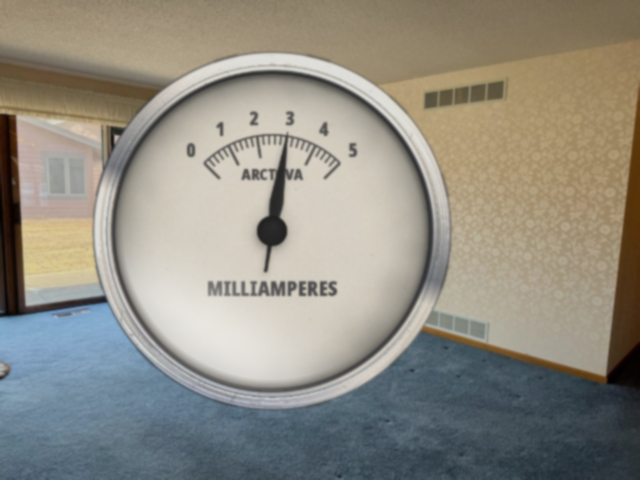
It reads 3 mA
